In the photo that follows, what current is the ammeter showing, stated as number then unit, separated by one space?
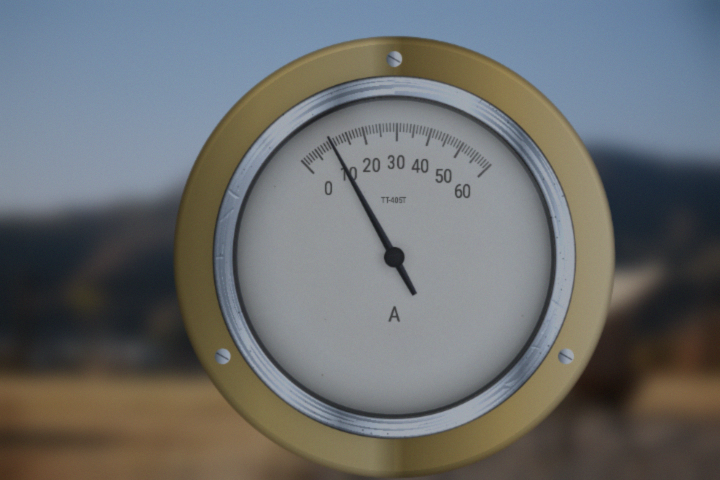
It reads 10 A
